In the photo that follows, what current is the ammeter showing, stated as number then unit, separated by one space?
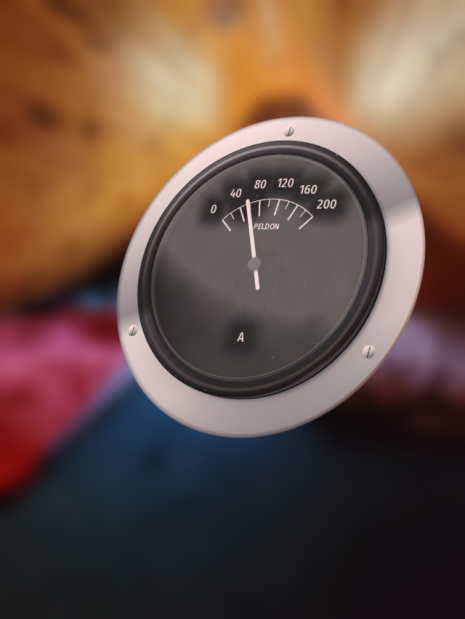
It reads 60 A
